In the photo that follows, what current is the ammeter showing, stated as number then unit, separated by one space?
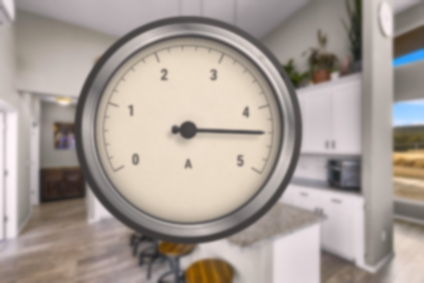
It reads 4.4 A
